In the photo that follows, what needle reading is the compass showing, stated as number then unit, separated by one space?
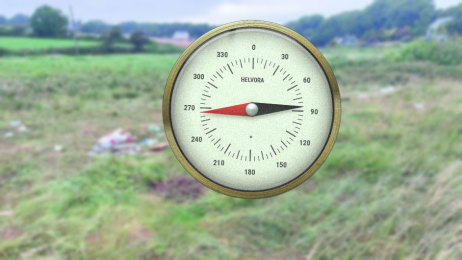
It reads 265 °
